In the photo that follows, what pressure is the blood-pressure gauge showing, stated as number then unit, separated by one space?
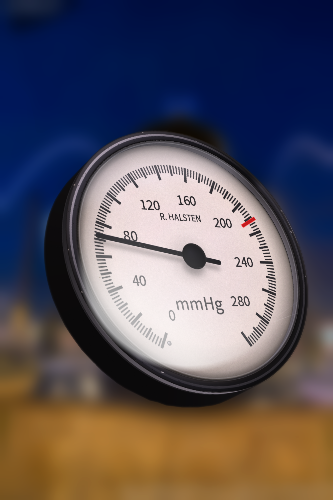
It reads 70 mmHg
